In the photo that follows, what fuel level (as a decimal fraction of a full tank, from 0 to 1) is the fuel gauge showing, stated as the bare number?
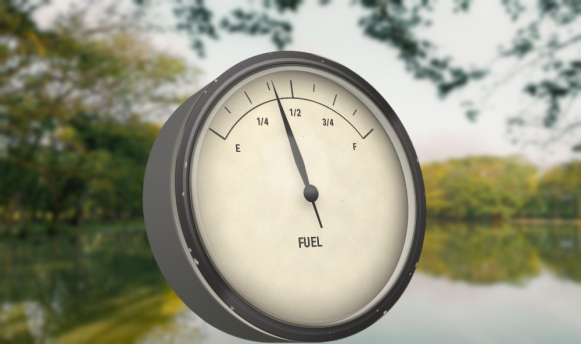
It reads 0.375
